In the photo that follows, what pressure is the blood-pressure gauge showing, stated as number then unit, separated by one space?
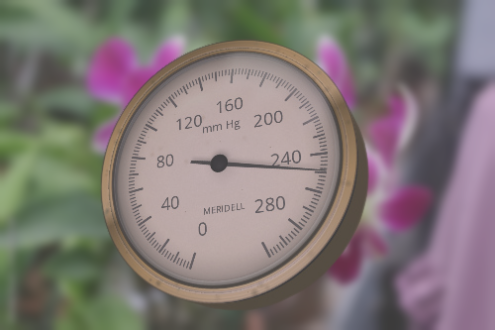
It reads 250 mmHg
